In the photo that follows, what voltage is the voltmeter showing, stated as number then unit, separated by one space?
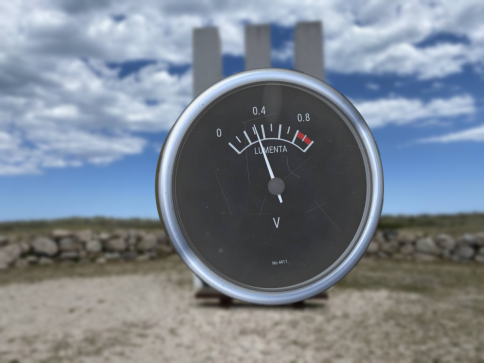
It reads 0.3 V
